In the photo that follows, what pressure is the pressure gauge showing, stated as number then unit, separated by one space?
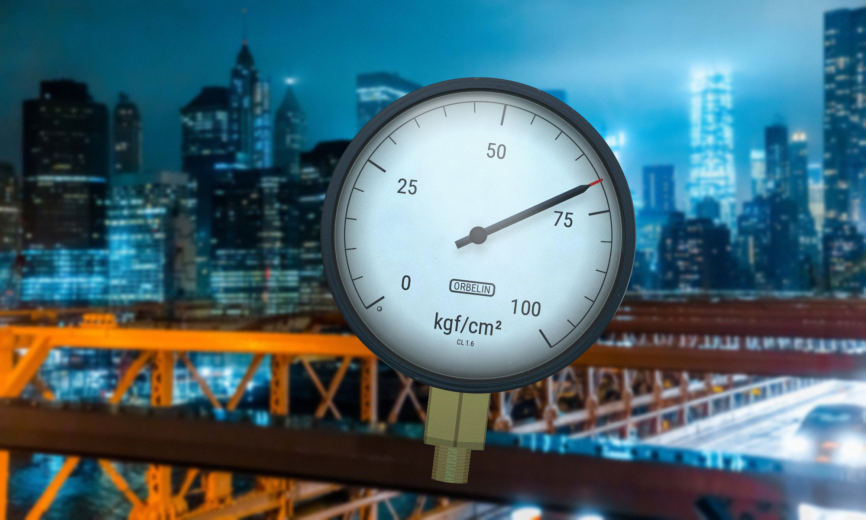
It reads 70 kg/cm²
